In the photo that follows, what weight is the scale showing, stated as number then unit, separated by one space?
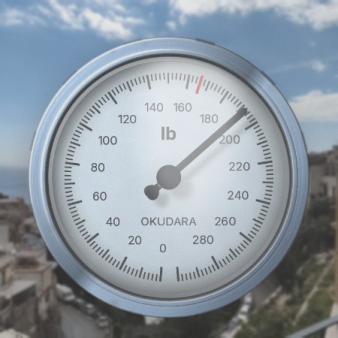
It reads 192 lb
